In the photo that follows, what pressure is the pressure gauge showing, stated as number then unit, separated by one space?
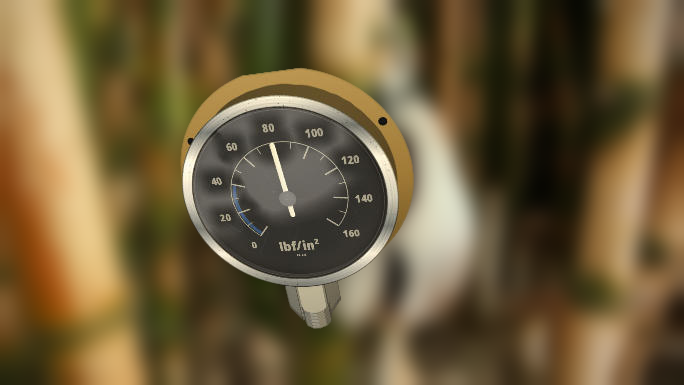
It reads 80 psi
